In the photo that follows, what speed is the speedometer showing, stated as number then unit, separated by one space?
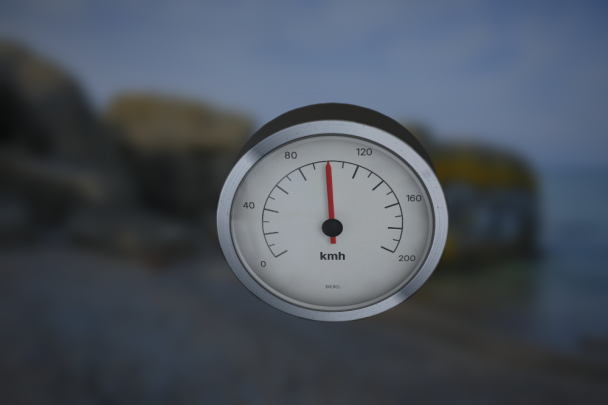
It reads 100 km/h
